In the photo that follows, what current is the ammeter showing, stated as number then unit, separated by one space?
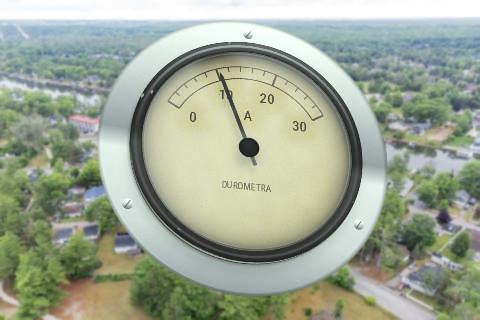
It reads 10 A
